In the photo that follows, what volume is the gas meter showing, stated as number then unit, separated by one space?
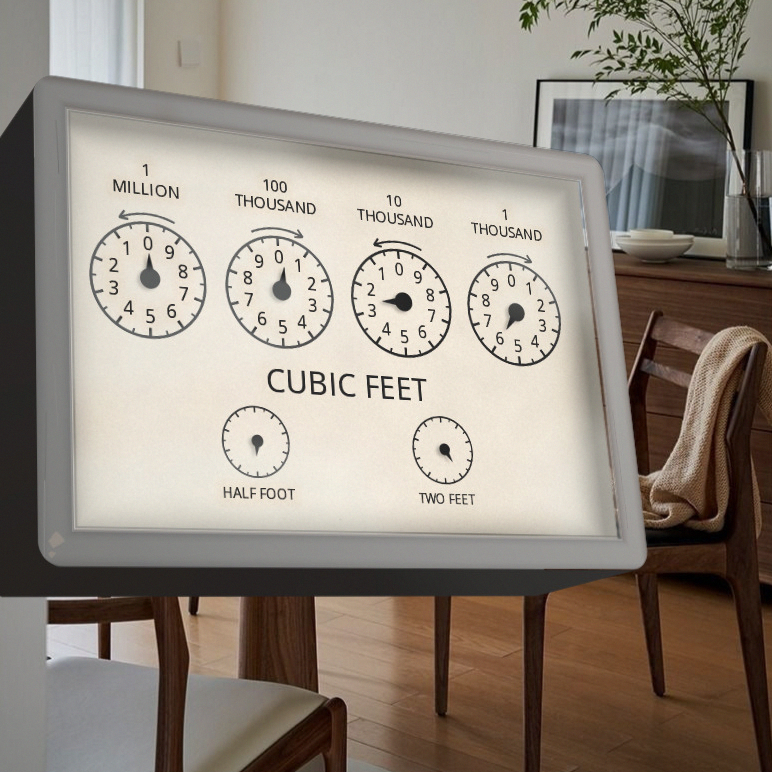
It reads 2600 ft³
